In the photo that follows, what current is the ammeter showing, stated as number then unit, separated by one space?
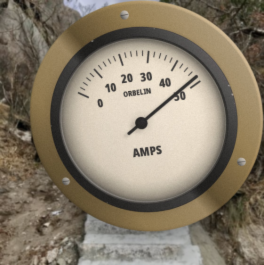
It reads 48 A
